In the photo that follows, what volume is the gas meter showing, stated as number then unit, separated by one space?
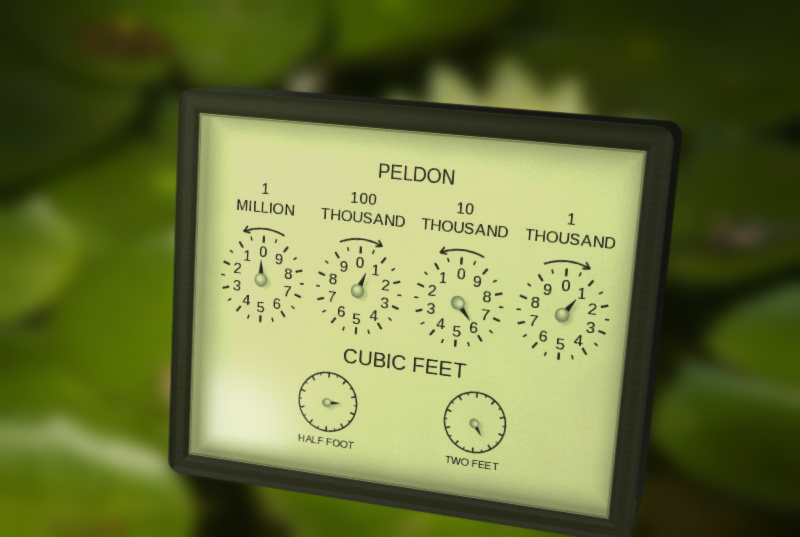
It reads 6100 ft³
